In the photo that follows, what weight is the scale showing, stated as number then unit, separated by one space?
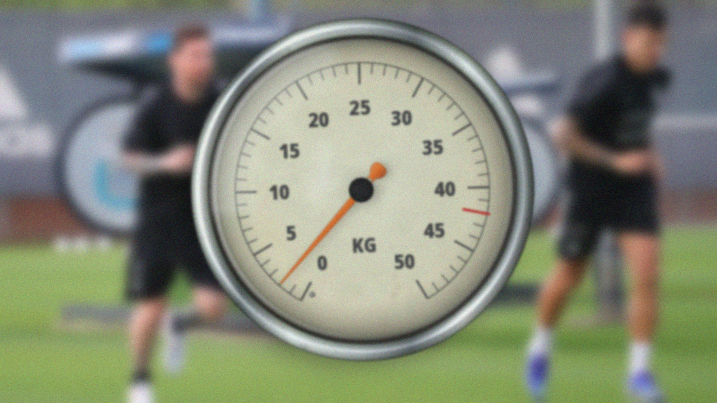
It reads 2 kg
